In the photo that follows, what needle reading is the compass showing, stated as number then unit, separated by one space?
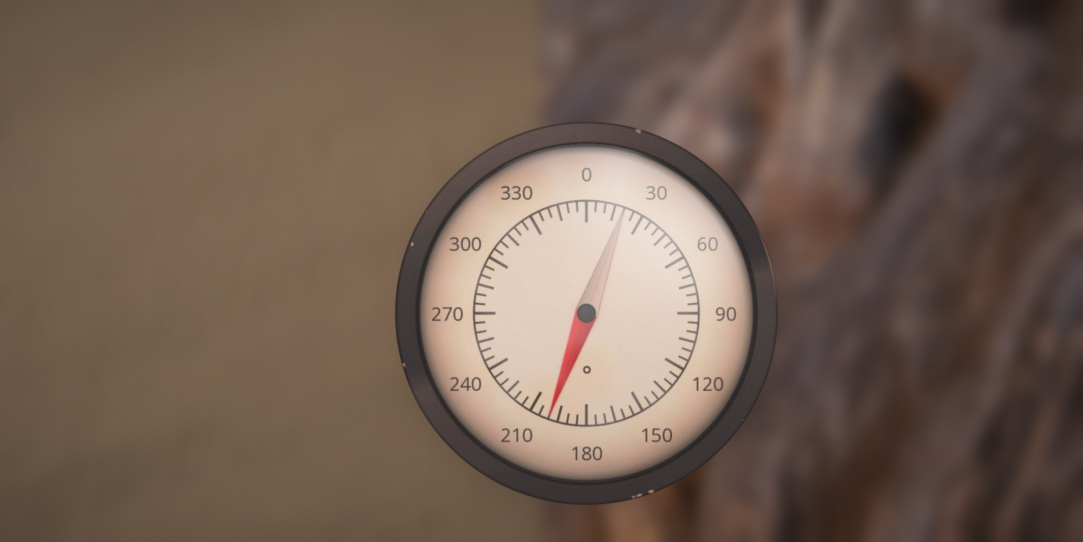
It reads 200 °
